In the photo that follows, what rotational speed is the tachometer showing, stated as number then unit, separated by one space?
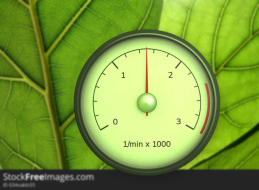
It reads 1500 rpm
